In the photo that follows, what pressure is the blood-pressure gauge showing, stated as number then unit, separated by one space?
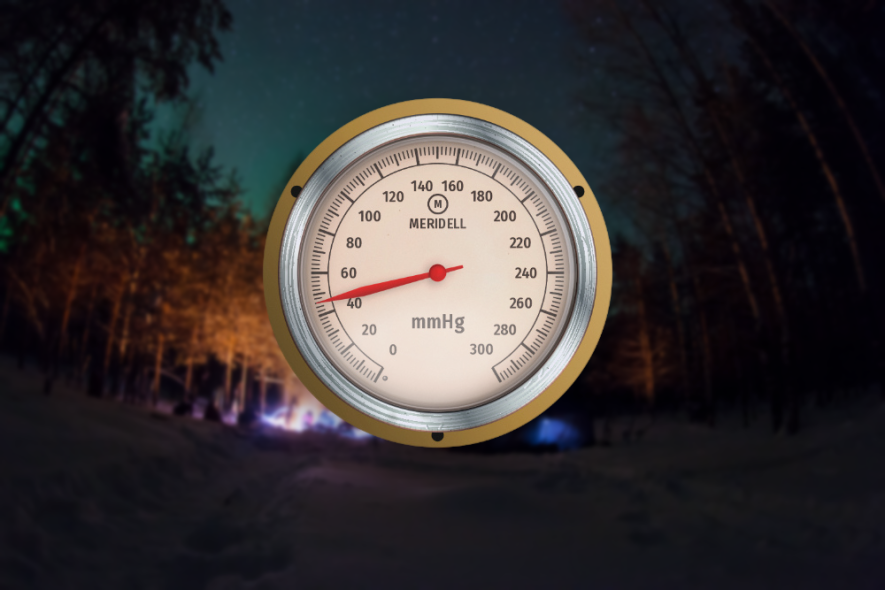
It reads 46 mmHg
